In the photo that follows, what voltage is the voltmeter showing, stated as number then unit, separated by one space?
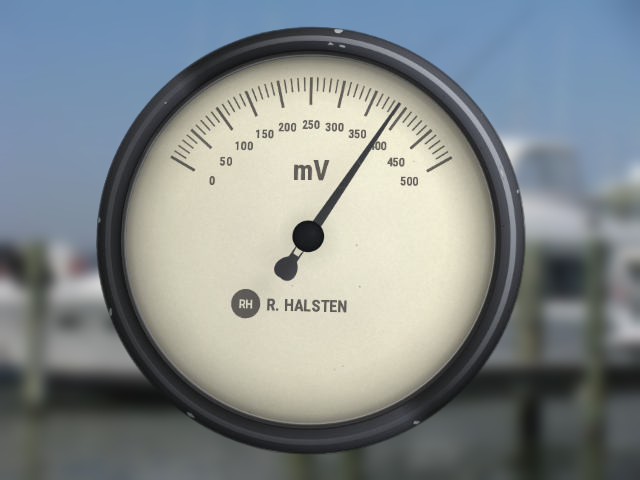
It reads 390 mV
